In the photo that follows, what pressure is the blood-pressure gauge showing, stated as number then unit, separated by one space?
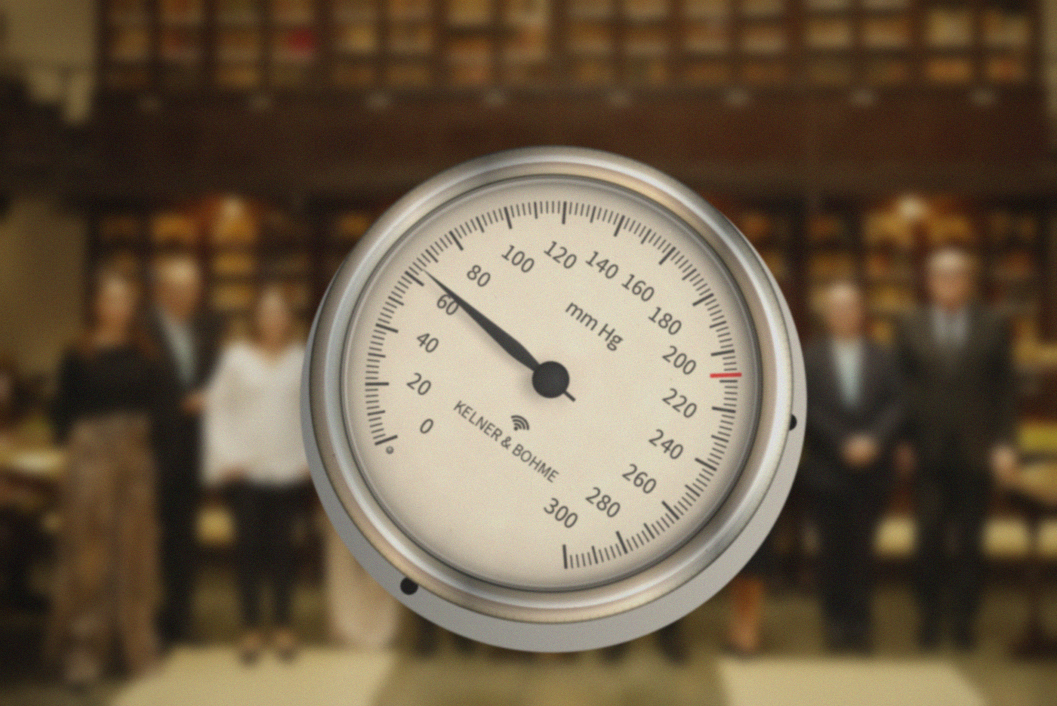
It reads 64 mmHg
